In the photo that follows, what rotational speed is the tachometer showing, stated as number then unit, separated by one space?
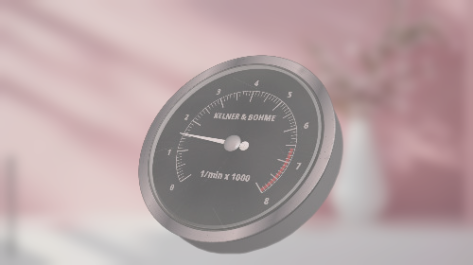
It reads 1500 rpm
